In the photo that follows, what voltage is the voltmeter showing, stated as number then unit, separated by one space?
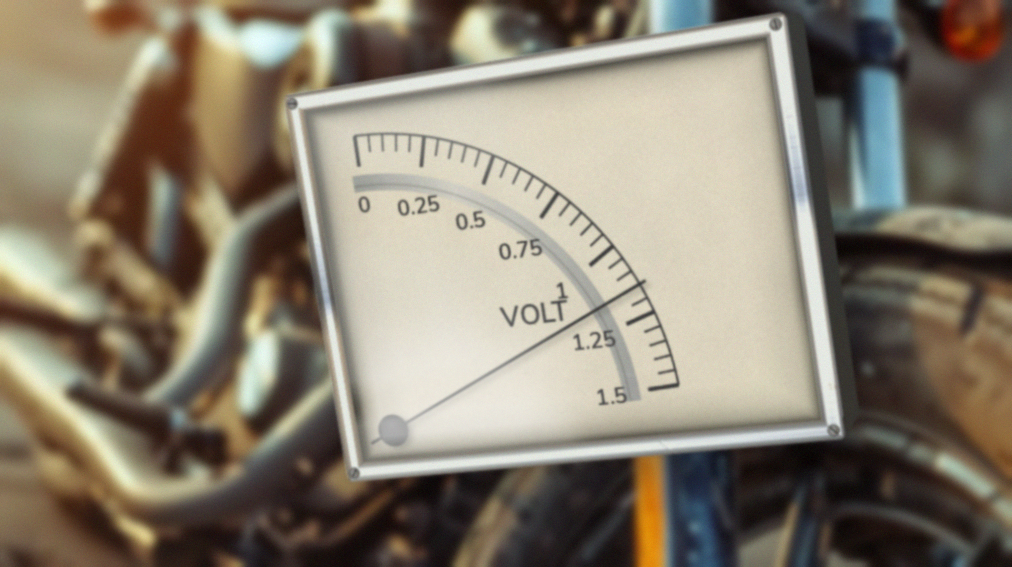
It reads 1.15 V
